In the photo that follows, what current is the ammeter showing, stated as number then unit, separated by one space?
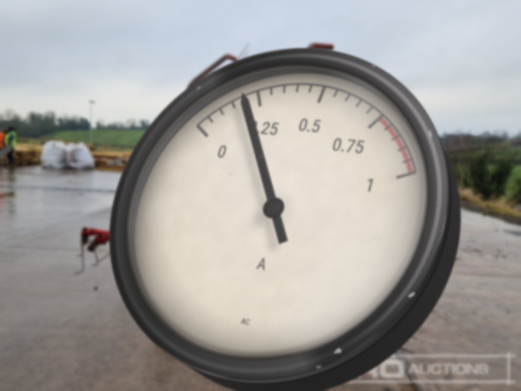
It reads 0.2 A
